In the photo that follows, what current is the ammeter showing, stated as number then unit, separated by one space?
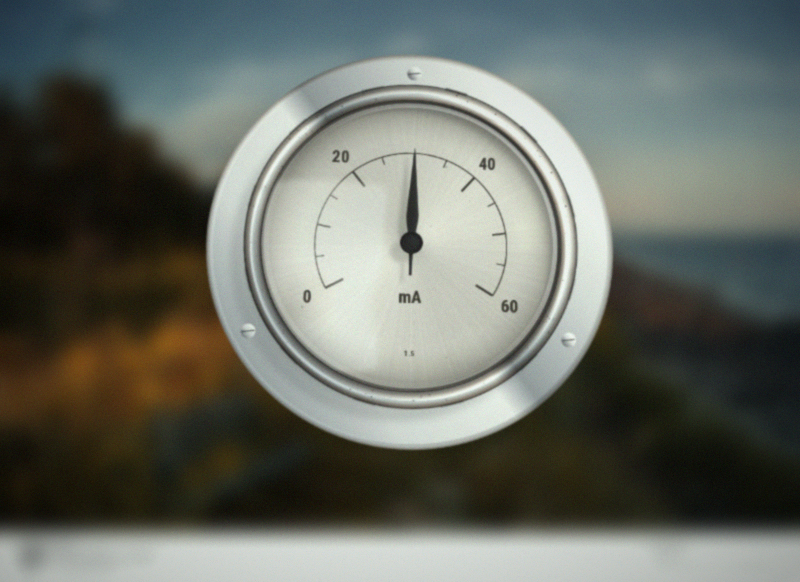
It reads 30 mA
